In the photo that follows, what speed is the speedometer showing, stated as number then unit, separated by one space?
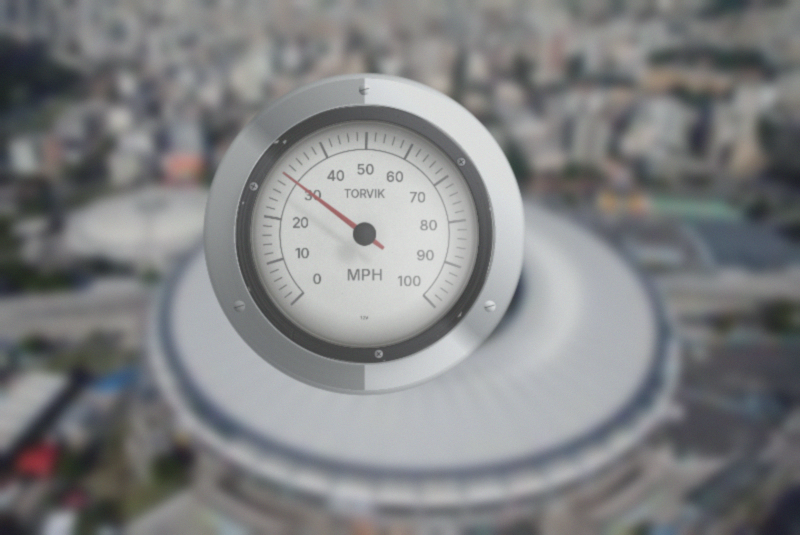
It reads 30 mph
